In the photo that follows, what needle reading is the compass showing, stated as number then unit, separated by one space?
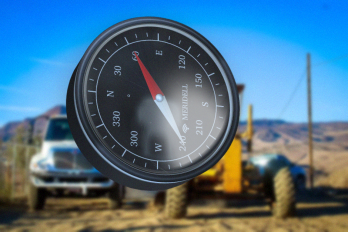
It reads 60 °
